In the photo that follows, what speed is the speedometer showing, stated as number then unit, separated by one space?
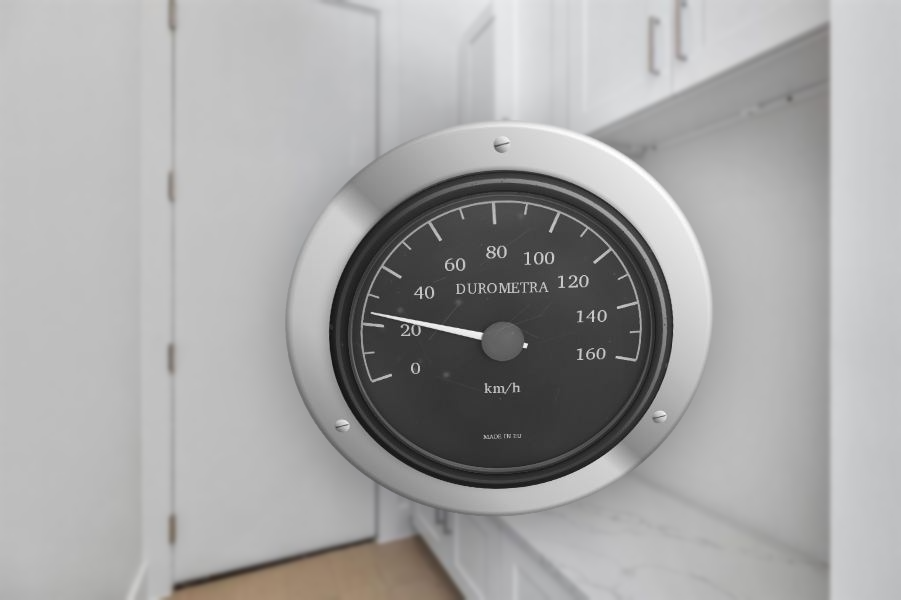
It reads 25 km/h
